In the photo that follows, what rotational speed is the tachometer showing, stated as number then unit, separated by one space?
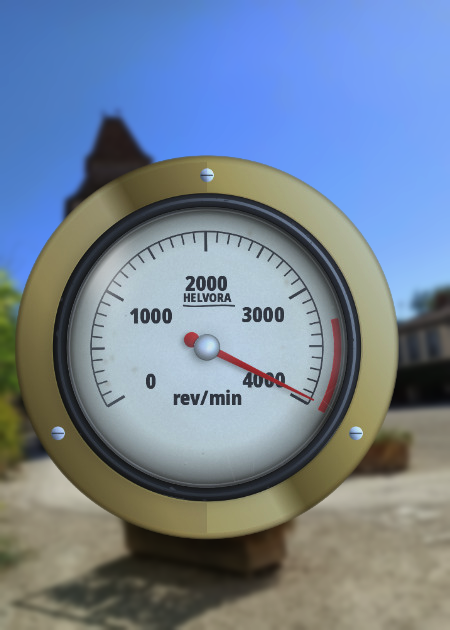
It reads 3950 rpm
